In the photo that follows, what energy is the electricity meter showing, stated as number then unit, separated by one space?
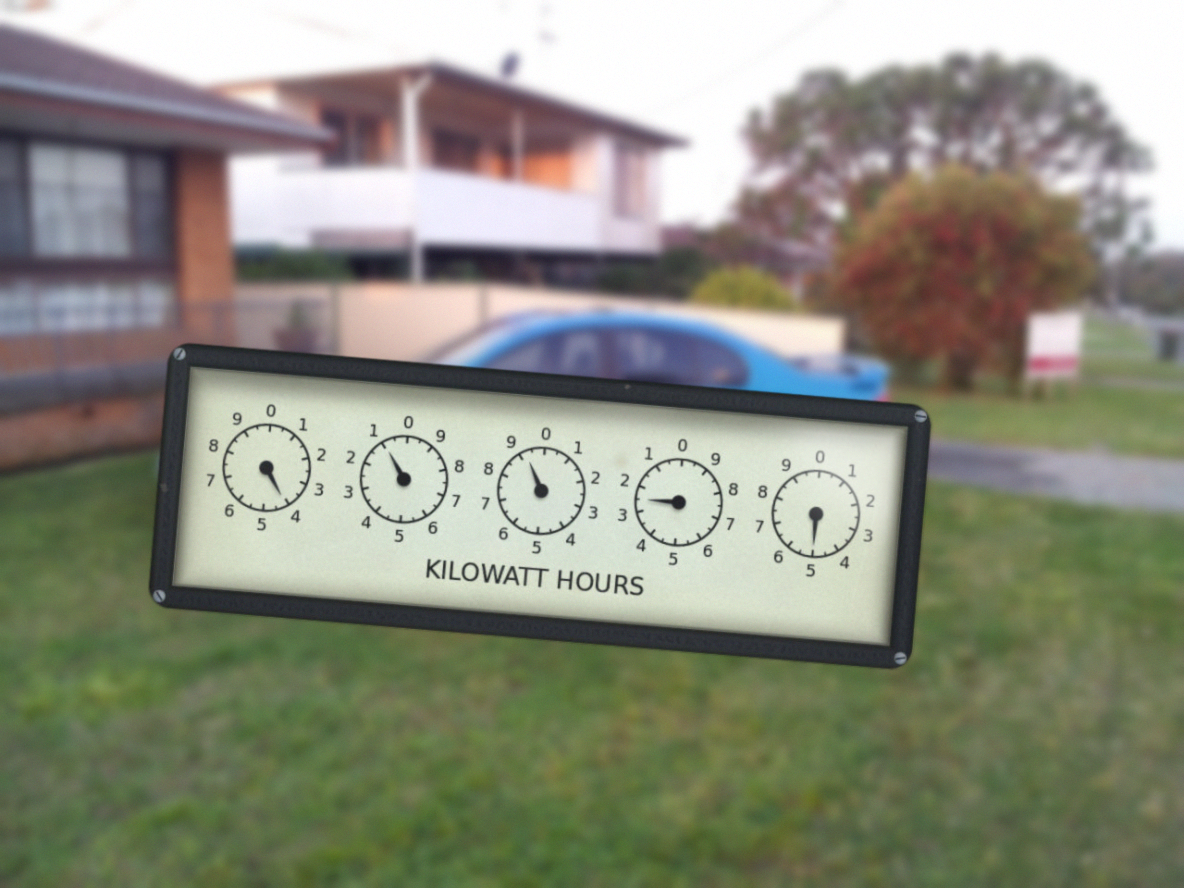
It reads 40925 kWh
